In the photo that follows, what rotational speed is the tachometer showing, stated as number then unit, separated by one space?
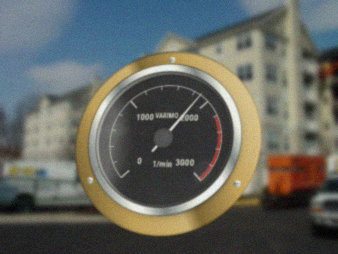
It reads 1900 rpm
